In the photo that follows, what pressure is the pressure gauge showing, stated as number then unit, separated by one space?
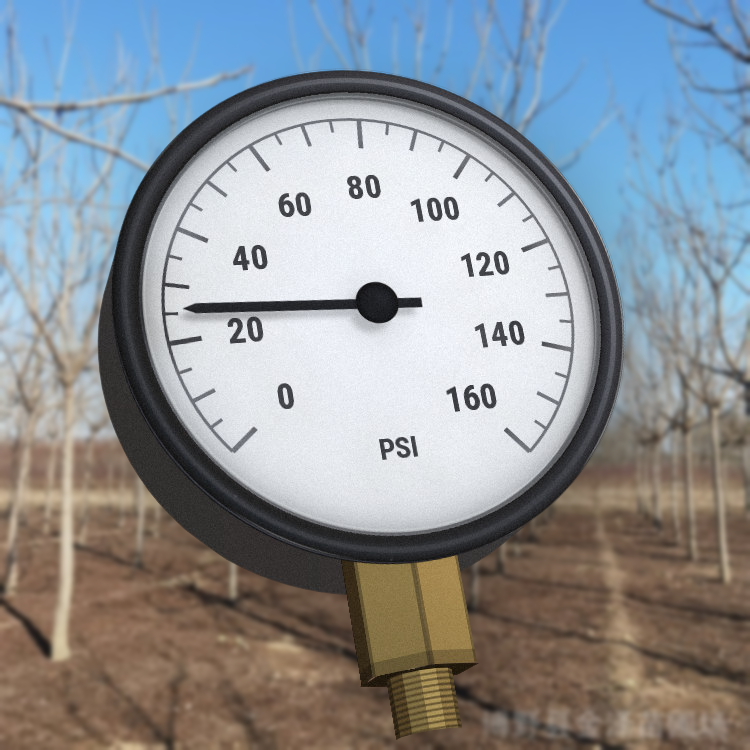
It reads 25 psi
